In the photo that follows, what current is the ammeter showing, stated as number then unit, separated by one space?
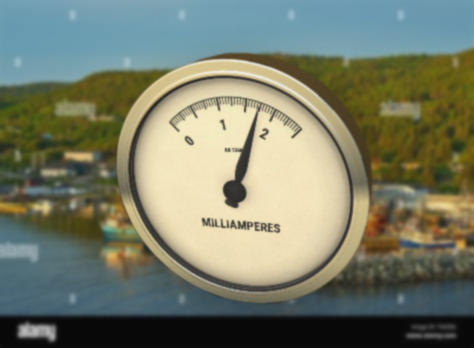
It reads 1.75 mA
